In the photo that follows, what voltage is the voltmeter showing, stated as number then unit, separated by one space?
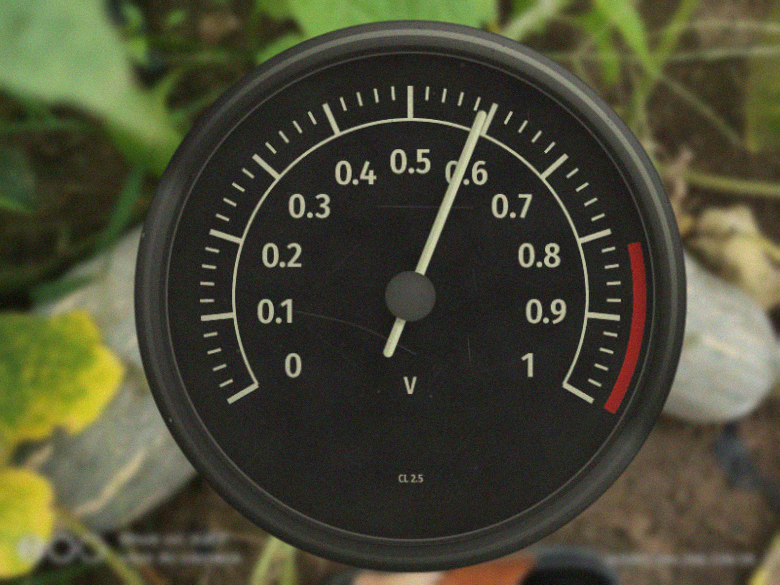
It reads 0.59 V
